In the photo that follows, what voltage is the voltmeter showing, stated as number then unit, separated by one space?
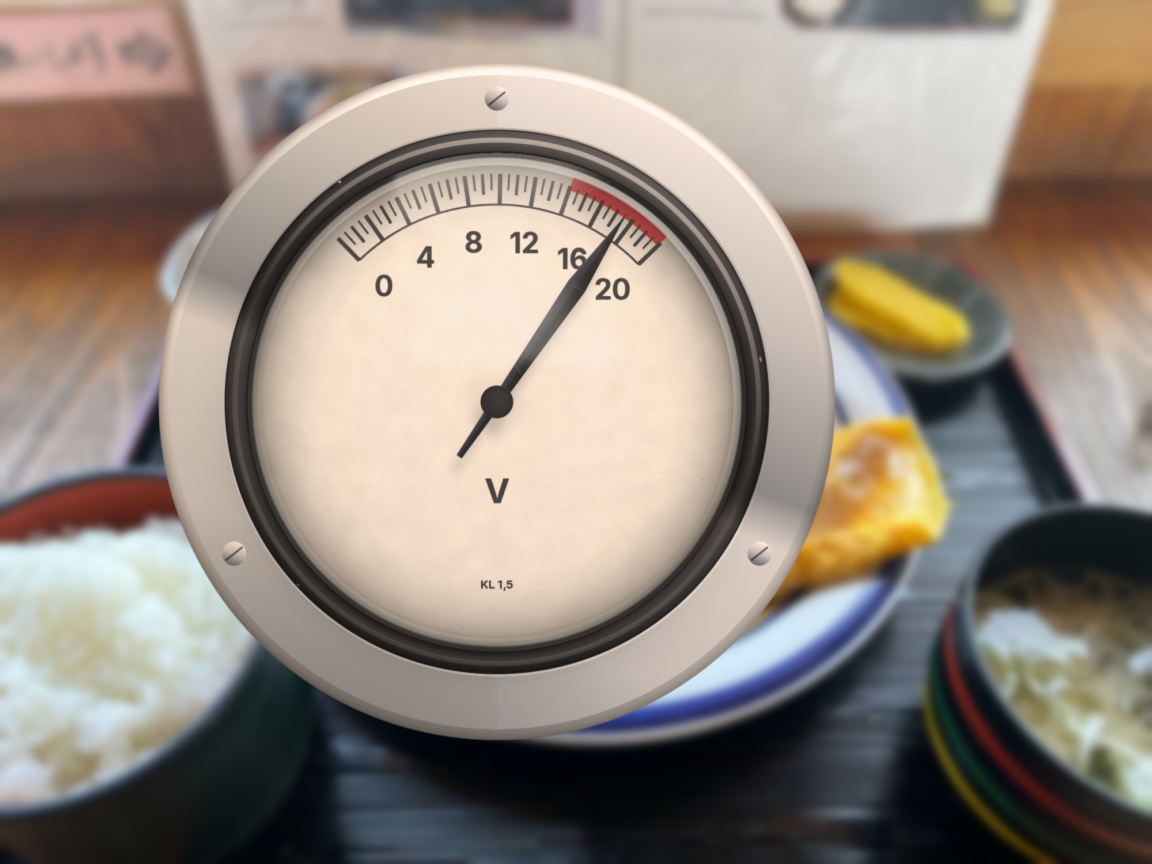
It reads 17.5 V
